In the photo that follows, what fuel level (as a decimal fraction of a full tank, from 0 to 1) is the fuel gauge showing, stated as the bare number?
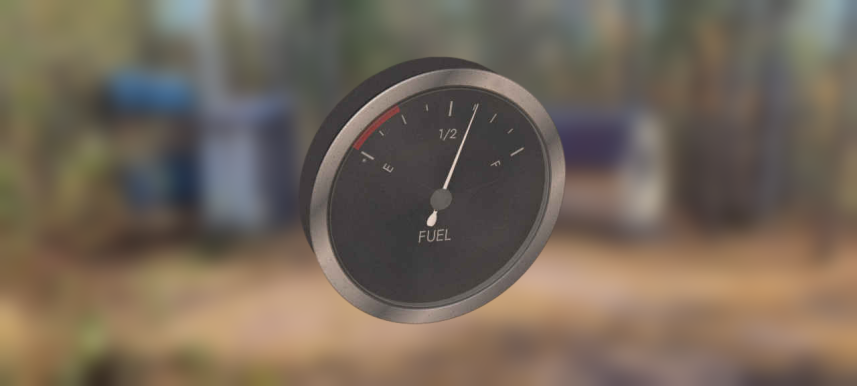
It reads 0.625
